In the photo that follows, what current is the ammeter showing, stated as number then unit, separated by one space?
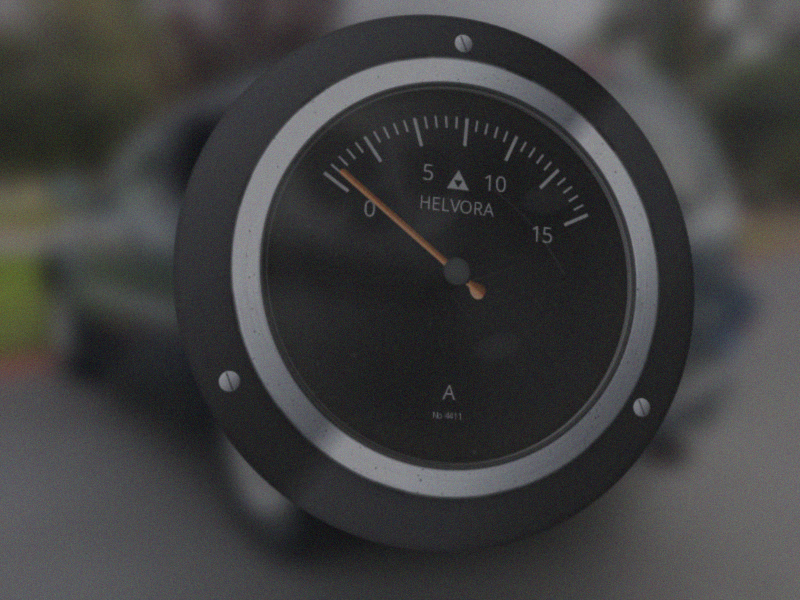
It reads 0.5 A
